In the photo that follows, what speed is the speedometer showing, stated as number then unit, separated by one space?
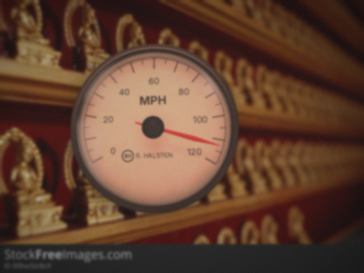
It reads 112.5 mph
